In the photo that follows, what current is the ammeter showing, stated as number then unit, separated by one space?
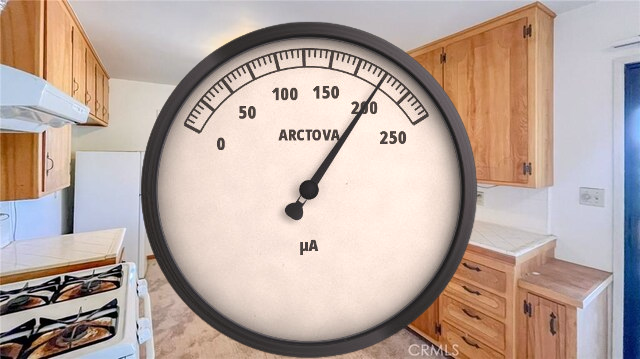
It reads 200 µA
